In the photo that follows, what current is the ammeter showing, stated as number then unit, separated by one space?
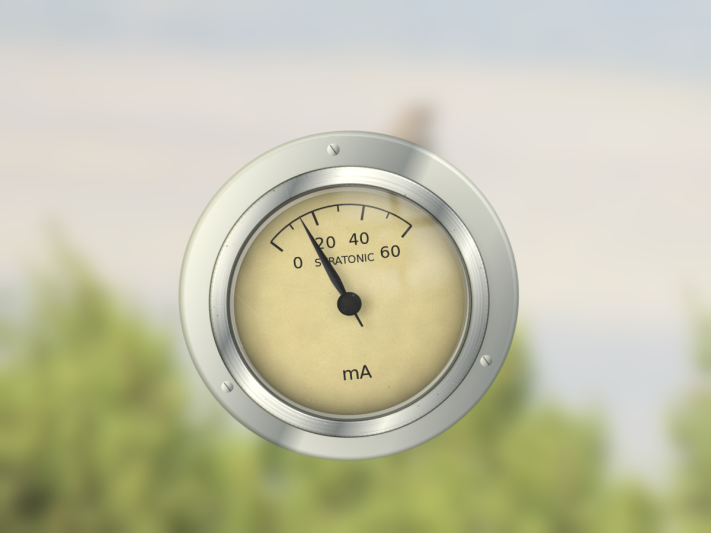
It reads 15 mA
